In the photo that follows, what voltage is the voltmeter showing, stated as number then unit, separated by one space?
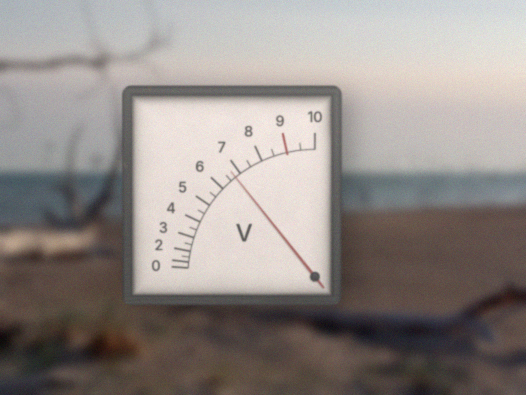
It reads 6.75 V
